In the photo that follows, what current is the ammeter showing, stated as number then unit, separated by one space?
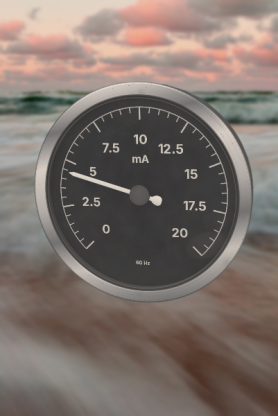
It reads 4.5 mA
